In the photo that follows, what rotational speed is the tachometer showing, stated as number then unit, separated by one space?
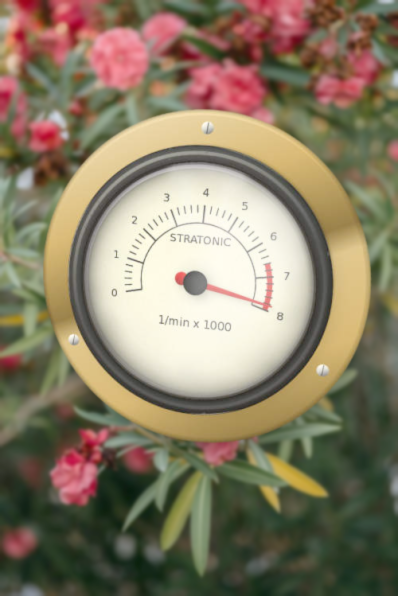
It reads 7800 rpm
